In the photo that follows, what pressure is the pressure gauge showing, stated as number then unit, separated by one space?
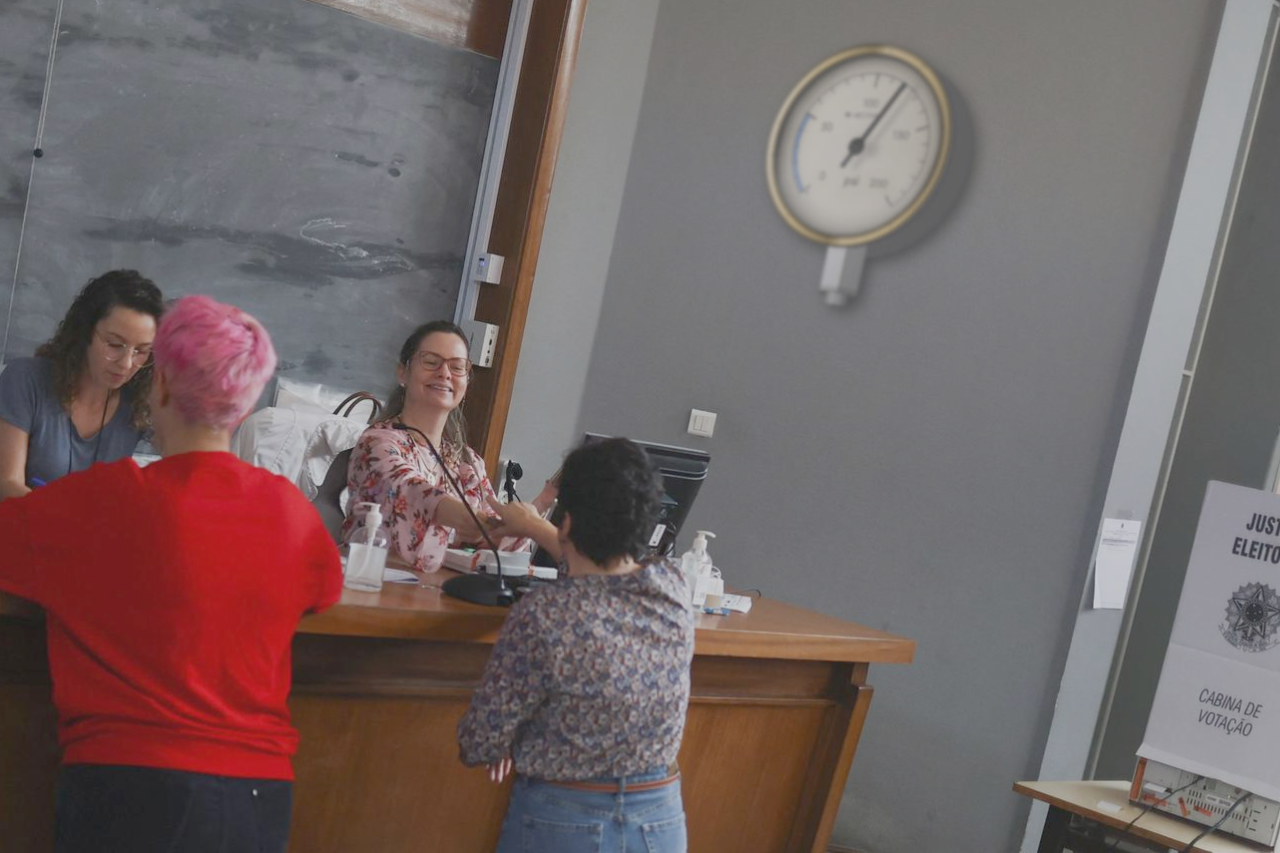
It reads 120 psi
